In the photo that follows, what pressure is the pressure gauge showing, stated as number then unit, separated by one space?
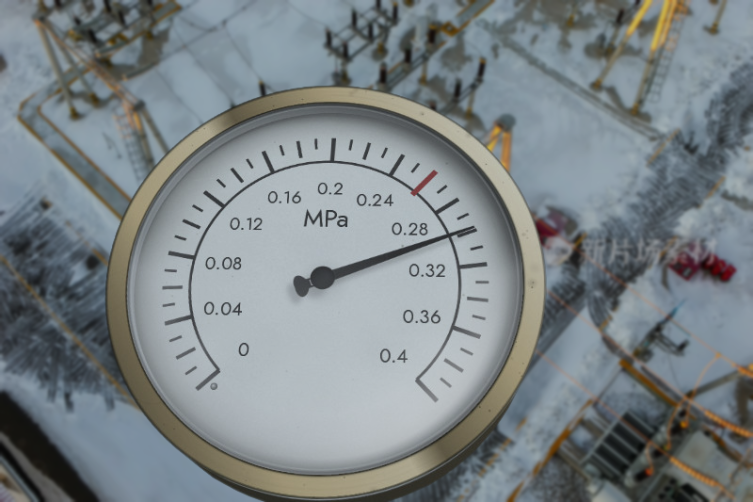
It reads 0.3 MPa
